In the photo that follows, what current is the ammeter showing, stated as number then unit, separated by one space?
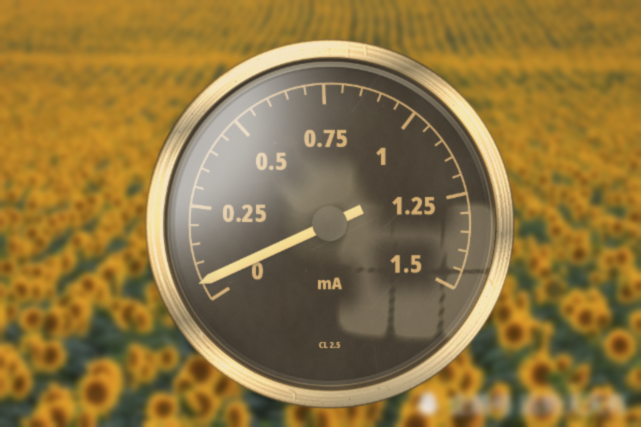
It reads 0.05 mA
